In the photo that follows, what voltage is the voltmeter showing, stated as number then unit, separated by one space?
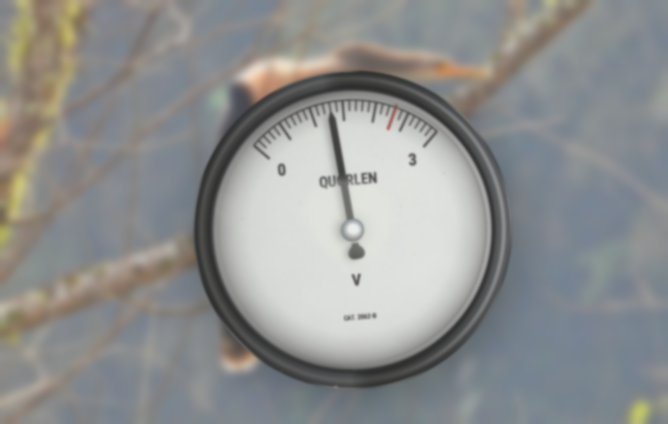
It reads 1.3 V
